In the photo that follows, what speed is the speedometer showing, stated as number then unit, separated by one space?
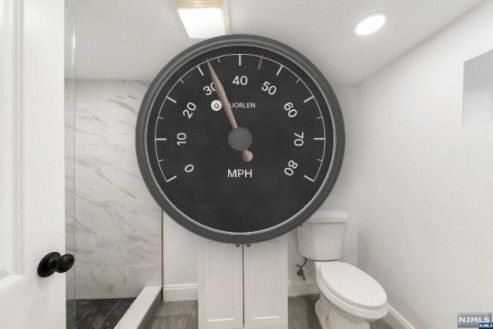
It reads 32.5 mph
